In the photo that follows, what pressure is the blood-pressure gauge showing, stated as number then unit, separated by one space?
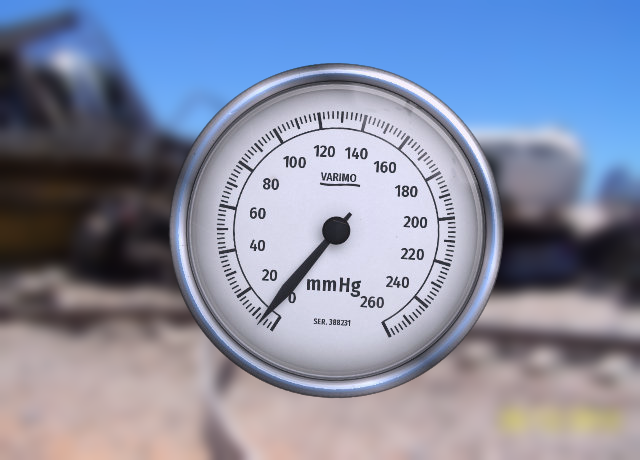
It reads 6 mmHg
